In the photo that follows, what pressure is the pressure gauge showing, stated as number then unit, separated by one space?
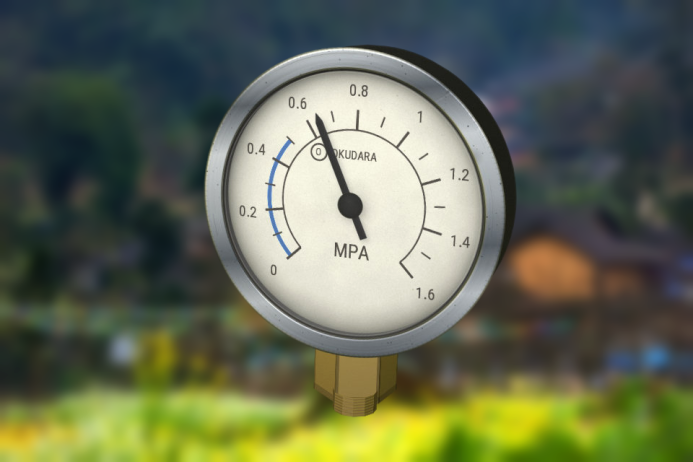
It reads 0.65 MPa
